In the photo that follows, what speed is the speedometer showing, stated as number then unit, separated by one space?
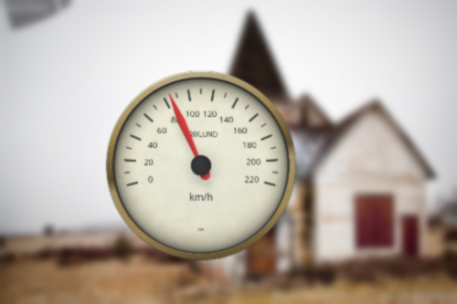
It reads 85 km/h
